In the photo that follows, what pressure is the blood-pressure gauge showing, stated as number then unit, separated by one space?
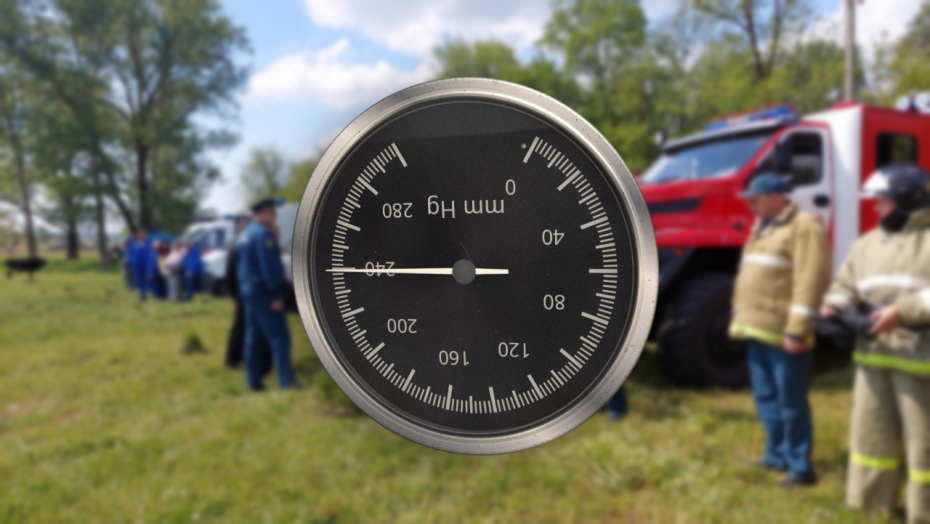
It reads 240 mmHg
